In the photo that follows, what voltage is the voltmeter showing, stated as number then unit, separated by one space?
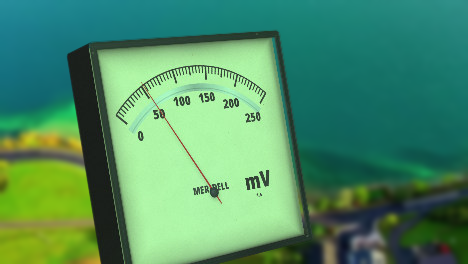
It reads 50 mV
